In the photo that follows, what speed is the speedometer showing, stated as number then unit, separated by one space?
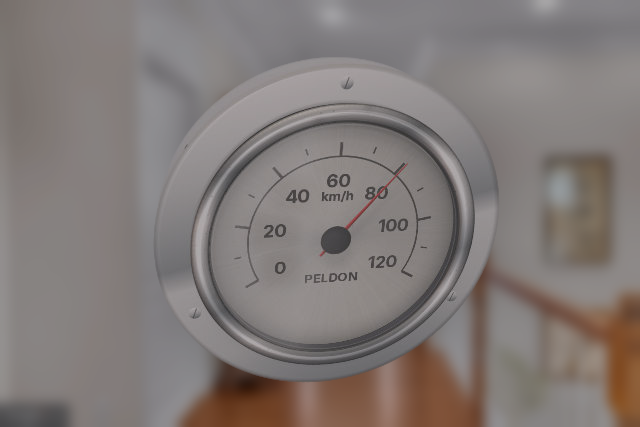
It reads 80 km/h
